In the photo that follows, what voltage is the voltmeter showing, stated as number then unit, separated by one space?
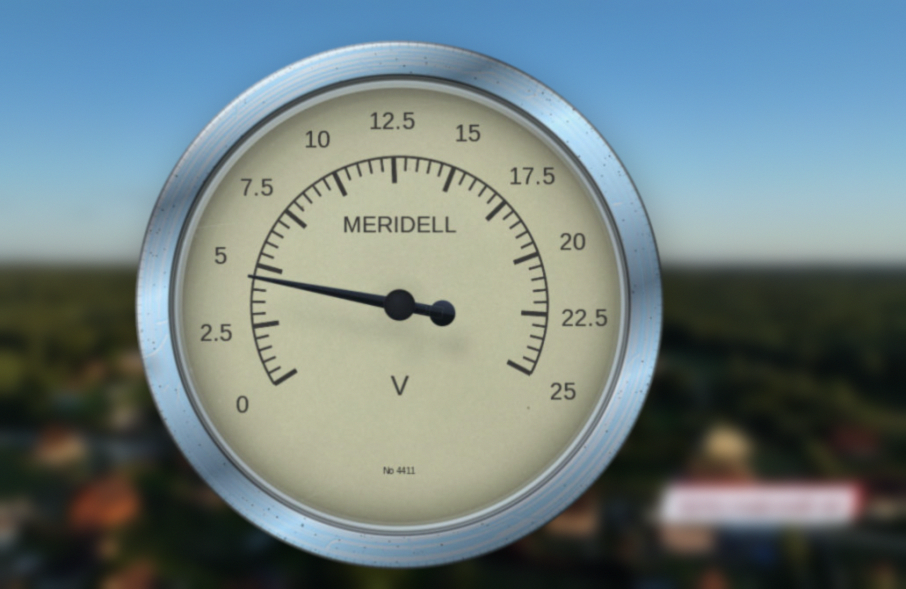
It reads 4.5 V
